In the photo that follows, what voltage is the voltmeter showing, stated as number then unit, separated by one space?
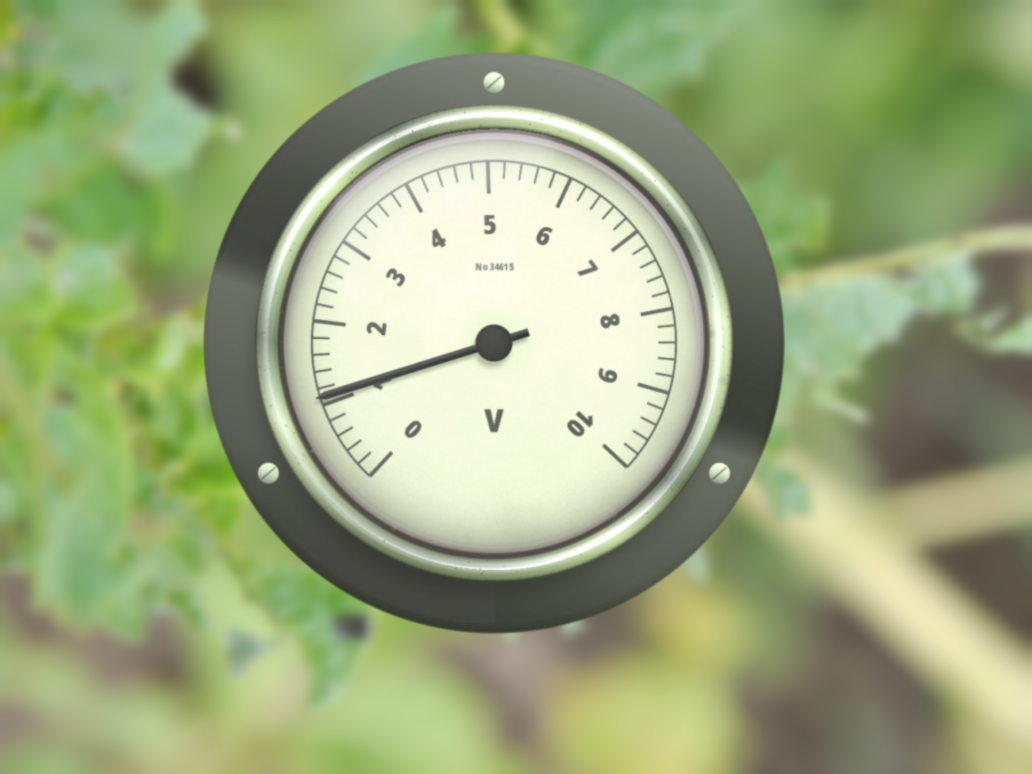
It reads 1.1 V
